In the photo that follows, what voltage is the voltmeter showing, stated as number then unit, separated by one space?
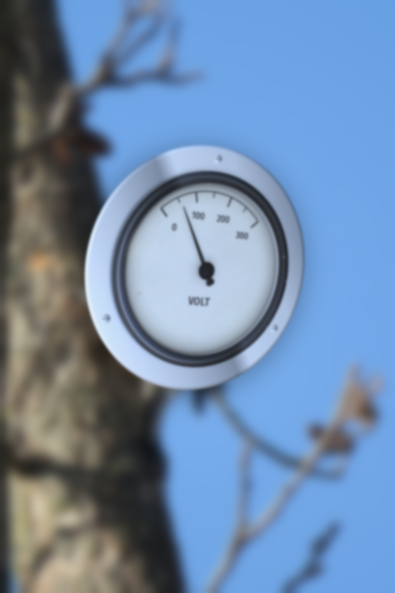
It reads 50 V
